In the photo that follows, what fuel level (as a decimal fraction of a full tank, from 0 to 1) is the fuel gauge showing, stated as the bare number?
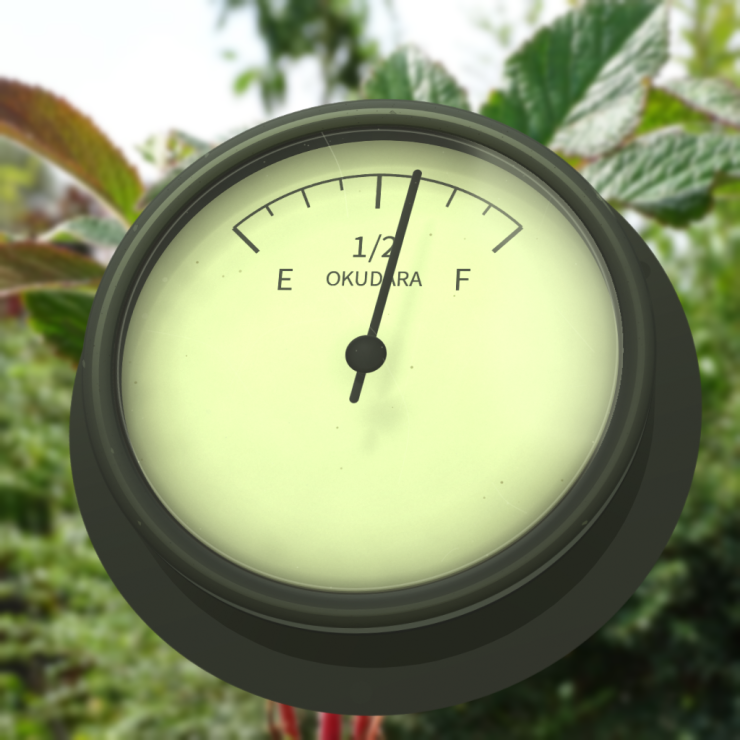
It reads 0.625
